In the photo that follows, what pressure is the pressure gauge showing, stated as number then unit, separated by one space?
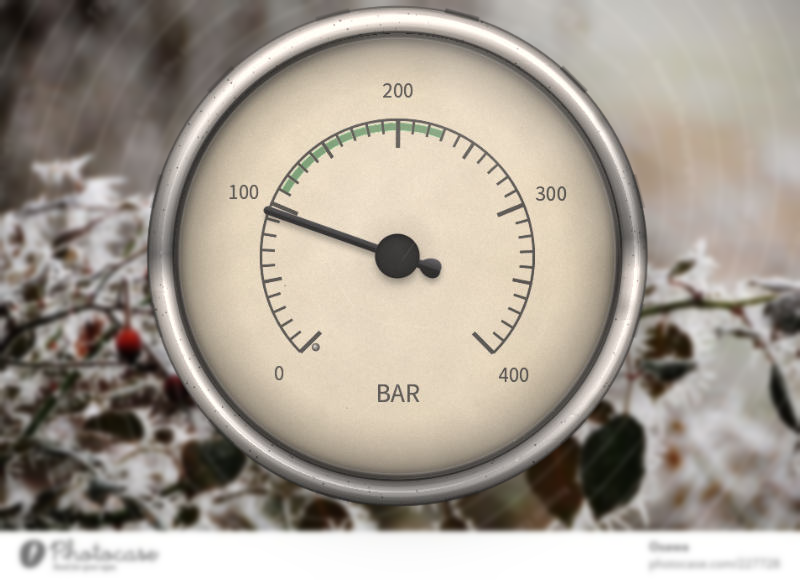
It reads 95 bar
